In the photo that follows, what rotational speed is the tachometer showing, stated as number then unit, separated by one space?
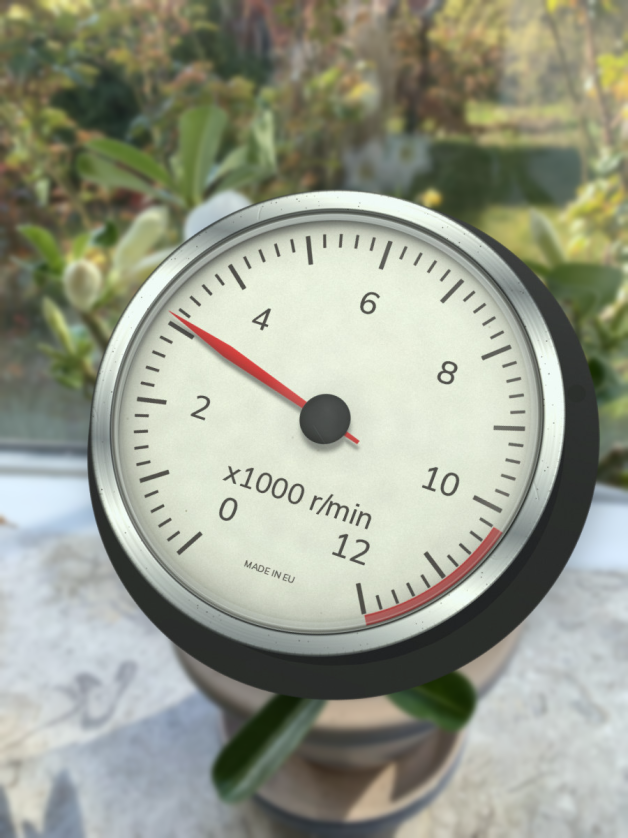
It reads 3100 rpm
